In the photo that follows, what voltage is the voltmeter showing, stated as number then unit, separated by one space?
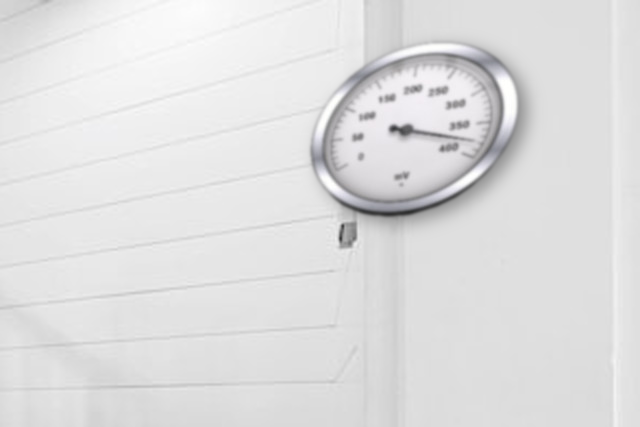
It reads 380 mV
